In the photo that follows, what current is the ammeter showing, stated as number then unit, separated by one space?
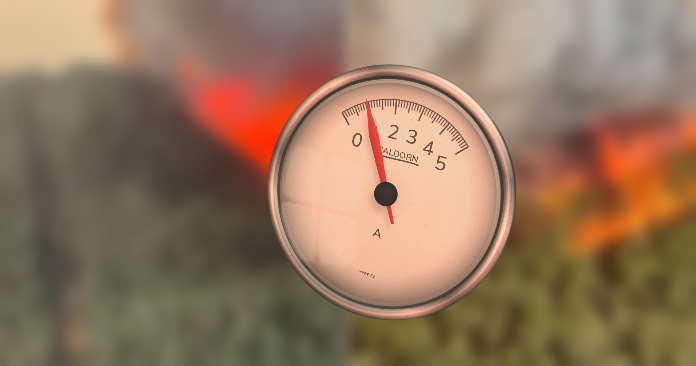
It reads 1 A
